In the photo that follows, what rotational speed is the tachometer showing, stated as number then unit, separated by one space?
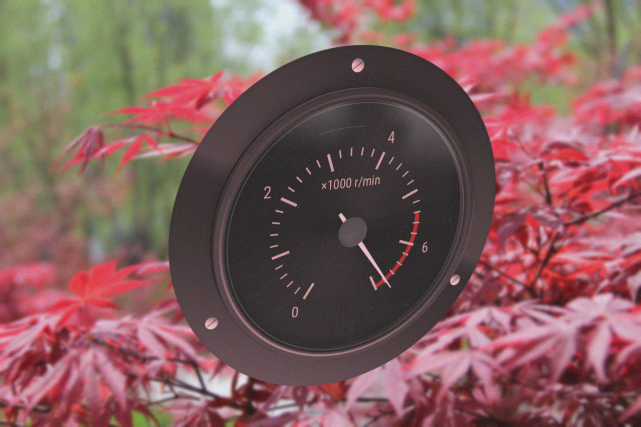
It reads 6800 rpm
